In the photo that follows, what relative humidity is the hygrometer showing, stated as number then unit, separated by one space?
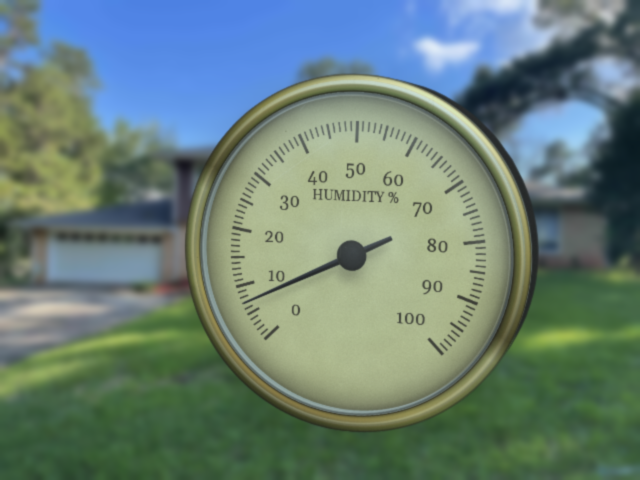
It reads 7 %
